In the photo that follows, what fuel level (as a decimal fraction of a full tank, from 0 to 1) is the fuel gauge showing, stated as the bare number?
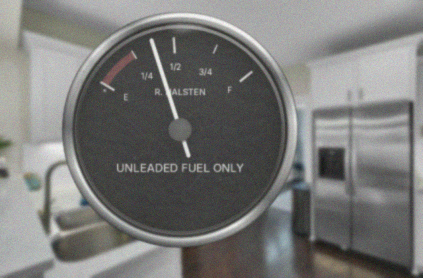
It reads 0.375
